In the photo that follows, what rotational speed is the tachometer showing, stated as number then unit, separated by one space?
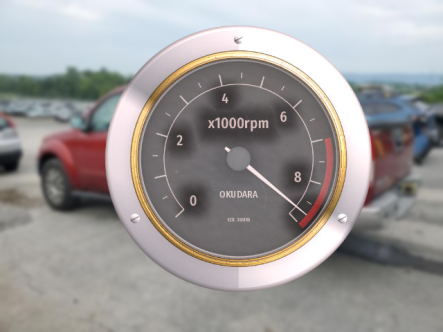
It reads 8750 rpm
